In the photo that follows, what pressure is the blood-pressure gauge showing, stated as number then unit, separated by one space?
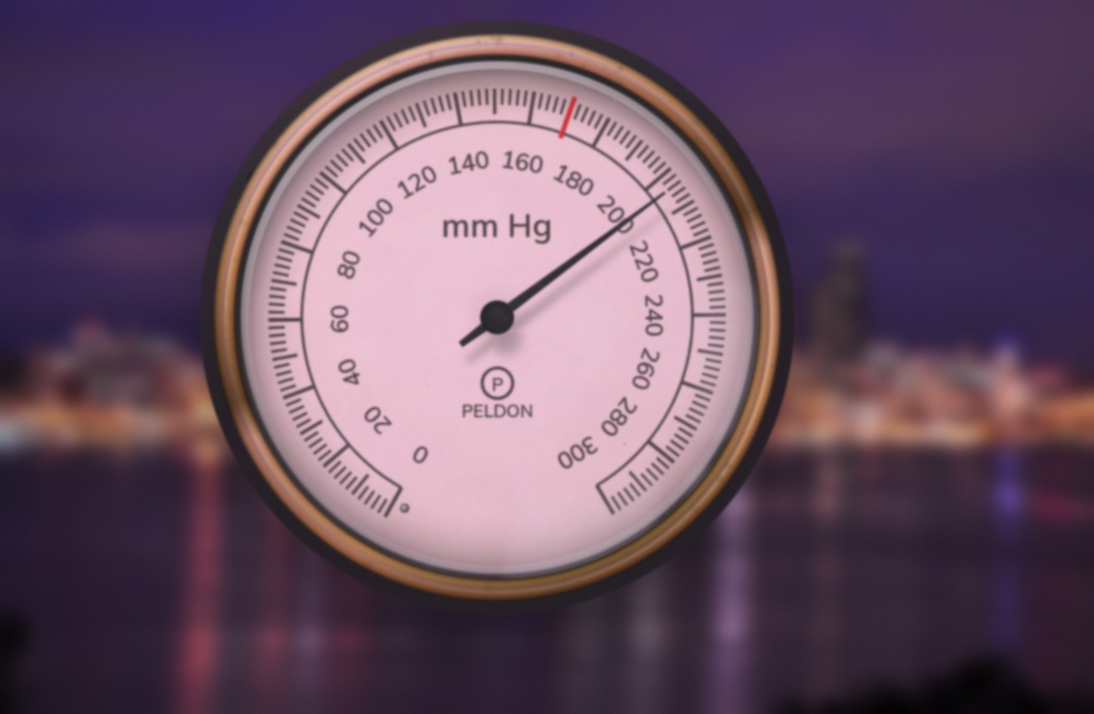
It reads 204 mmHg
